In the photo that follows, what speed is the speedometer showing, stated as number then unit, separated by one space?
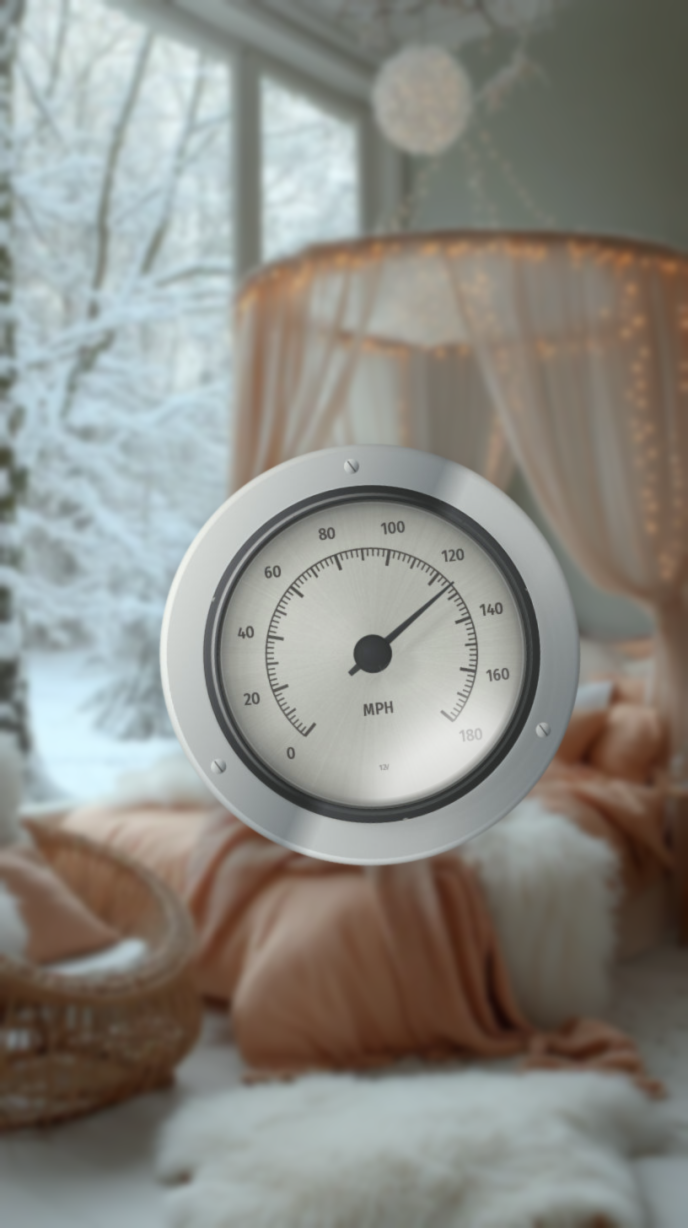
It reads 126 mph
